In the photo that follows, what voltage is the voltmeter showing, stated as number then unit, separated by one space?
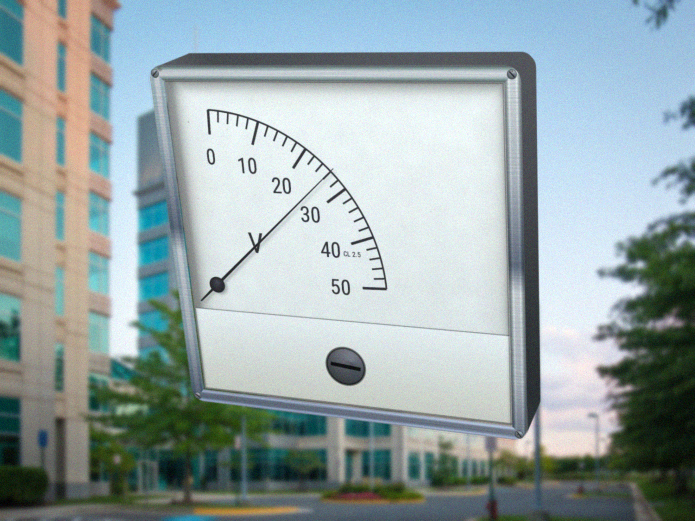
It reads 26 V
